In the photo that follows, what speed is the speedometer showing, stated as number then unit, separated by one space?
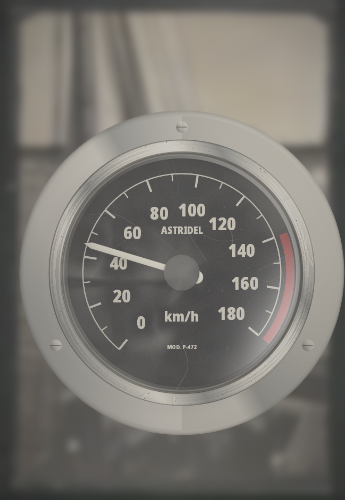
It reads 45 km/h
